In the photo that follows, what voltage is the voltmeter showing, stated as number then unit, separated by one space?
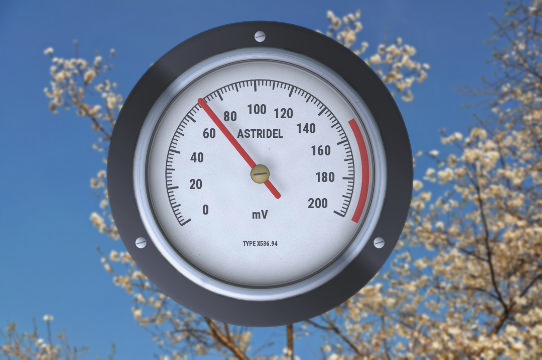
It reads 70 mV
